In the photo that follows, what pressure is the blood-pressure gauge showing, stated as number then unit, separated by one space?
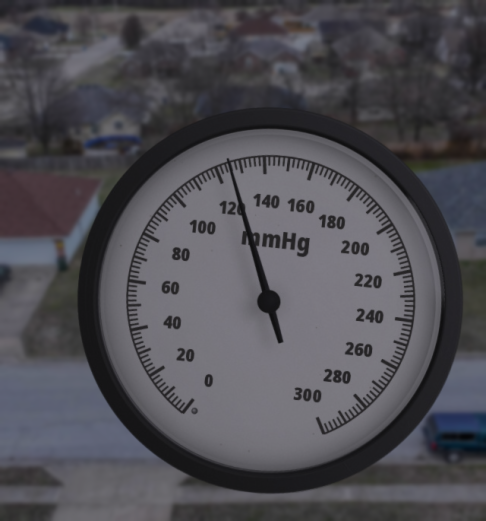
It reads 126 mmHg
